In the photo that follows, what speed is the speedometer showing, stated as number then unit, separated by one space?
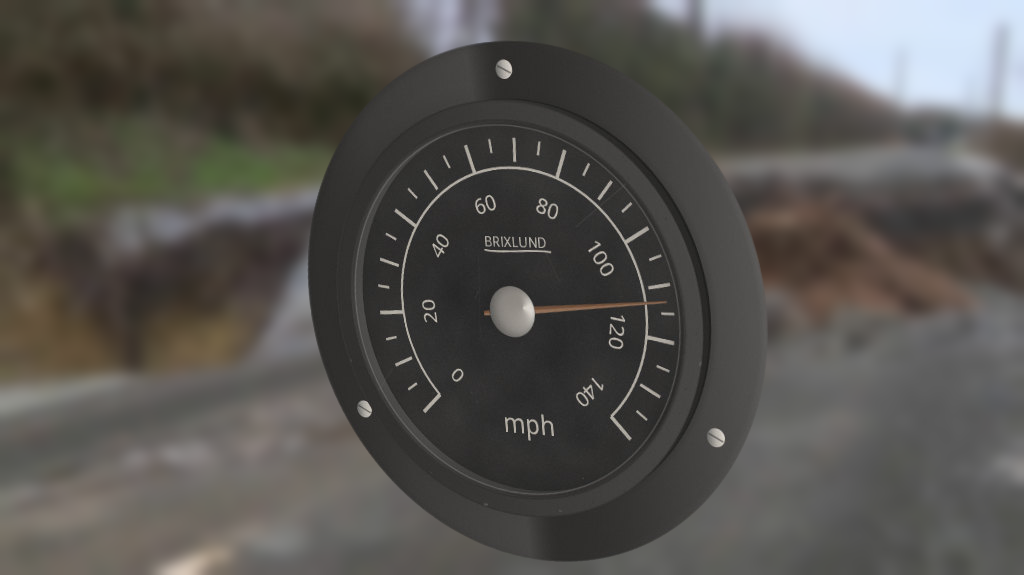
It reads 112.5 mph
